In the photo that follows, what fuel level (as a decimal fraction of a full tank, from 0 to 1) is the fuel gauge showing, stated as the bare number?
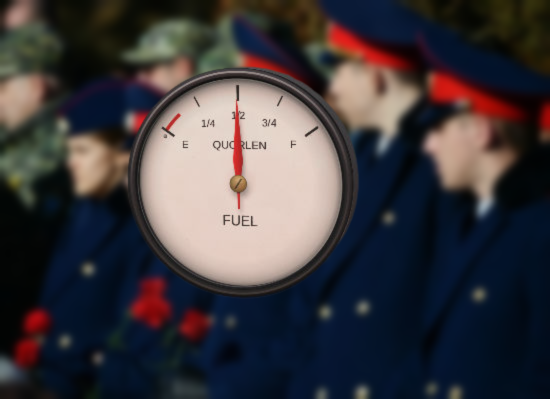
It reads 0.5
